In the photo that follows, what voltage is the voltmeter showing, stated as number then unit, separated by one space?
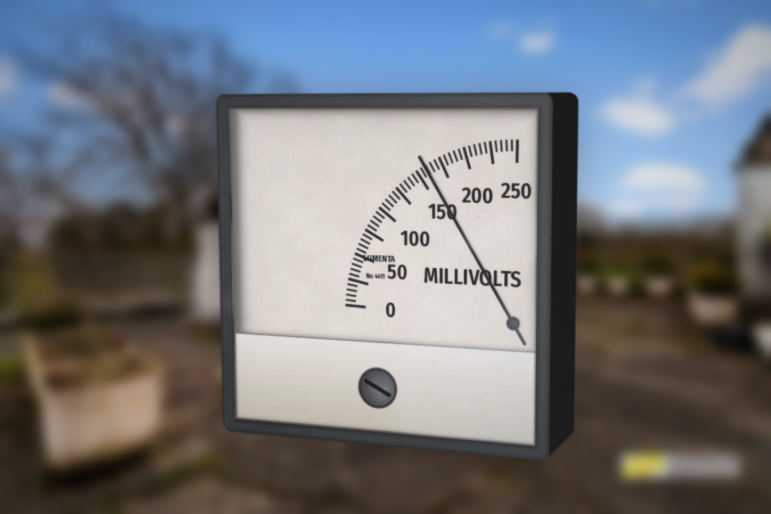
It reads 160 mV
